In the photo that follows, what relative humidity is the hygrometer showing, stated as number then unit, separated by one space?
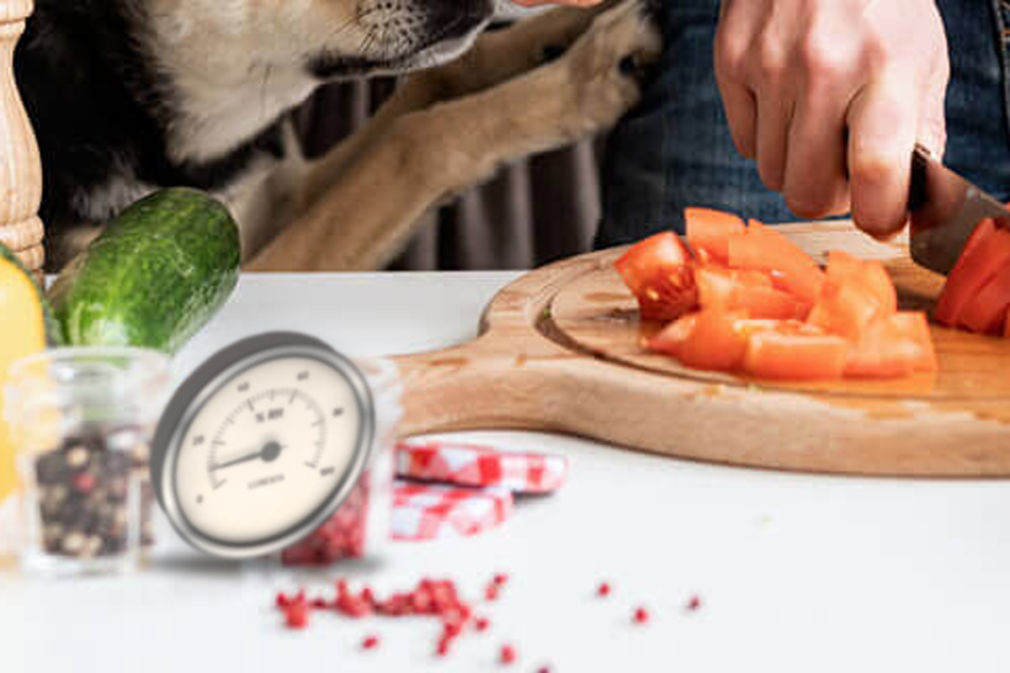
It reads 10 %
